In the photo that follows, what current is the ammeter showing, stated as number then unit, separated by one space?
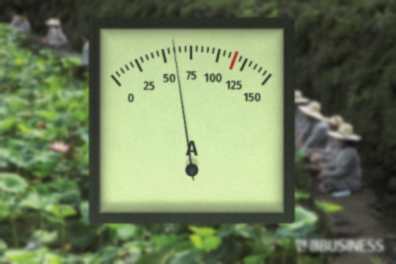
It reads 60 A
